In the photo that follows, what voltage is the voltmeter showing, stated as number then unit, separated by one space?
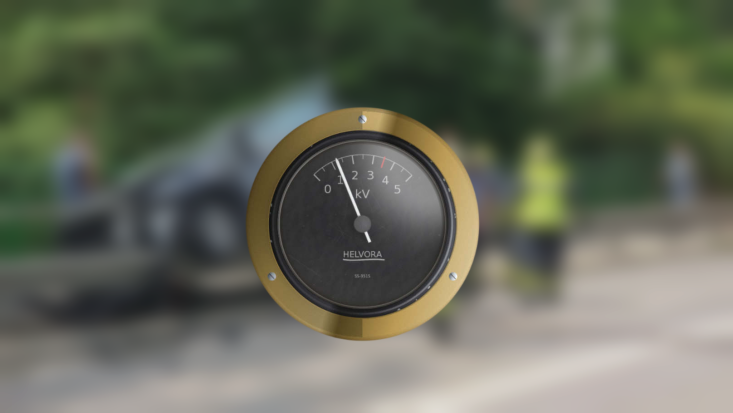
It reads 1.25 kV
